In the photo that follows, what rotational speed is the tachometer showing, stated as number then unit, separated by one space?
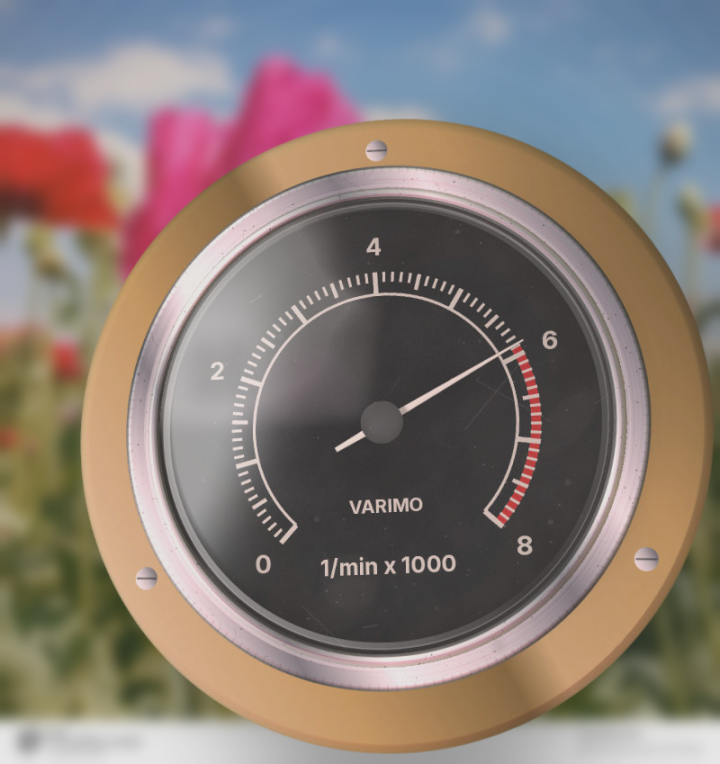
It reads 5900 rpm
